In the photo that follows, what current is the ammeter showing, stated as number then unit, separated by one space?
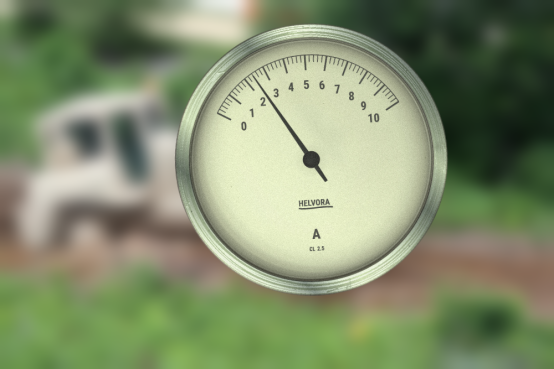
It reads 2.4 A
